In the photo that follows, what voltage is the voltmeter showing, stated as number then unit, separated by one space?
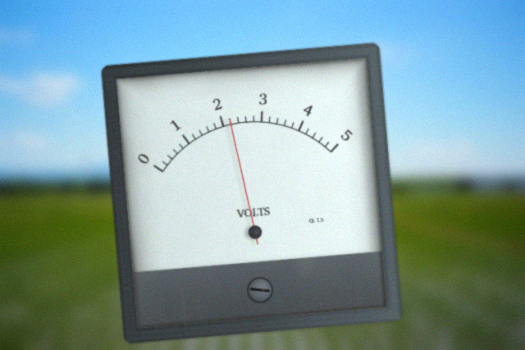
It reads 2.2 V
